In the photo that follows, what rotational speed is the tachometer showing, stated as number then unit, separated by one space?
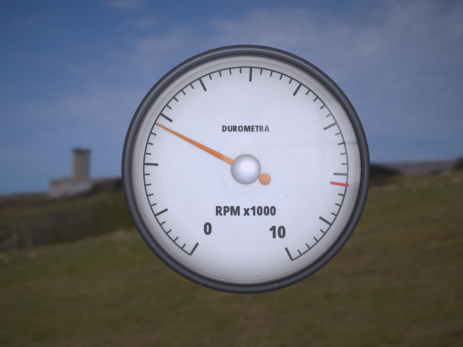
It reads 2800 rpm
